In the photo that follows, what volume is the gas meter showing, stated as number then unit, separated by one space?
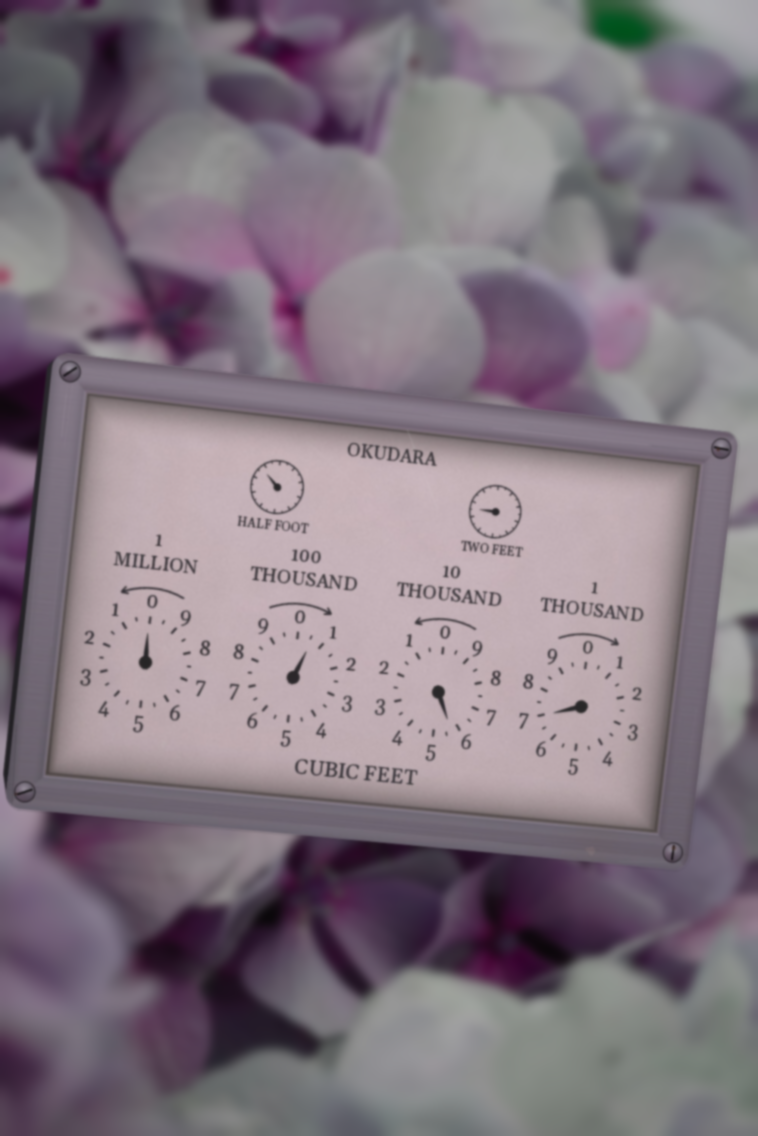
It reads 5700 ft³
